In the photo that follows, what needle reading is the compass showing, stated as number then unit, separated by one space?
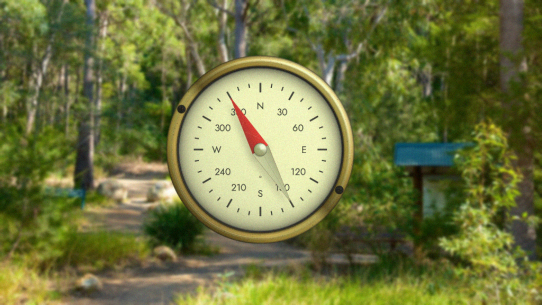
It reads 330 °
